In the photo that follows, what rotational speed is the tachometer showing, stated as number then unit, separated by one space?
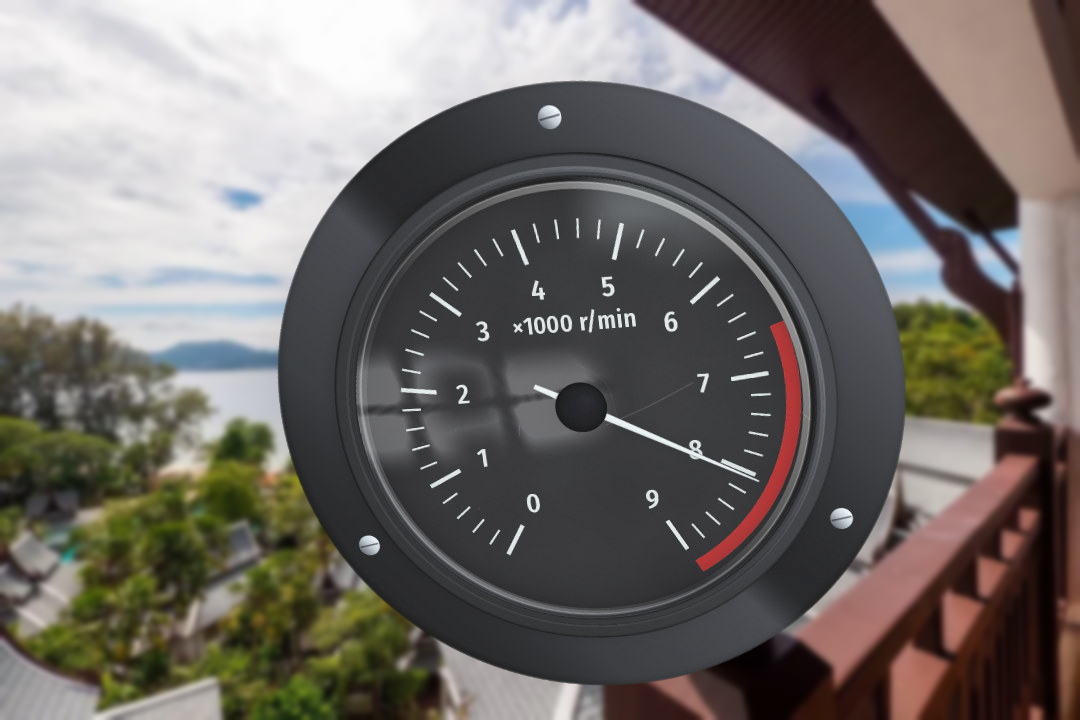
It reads 8000 rpm
